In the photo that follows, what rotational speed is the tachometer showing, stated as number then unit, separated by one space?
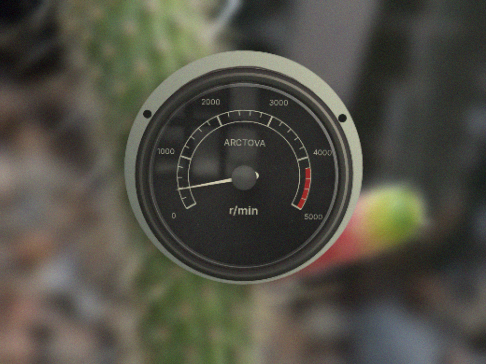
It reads 400 rpm
